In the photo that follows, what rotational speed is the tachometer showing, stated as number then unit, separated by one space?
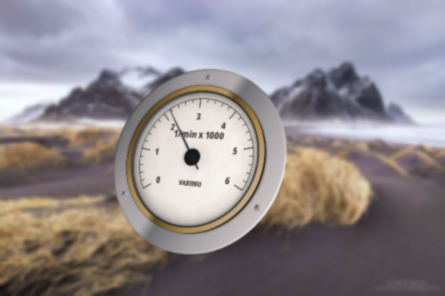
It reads 2200 rpm
